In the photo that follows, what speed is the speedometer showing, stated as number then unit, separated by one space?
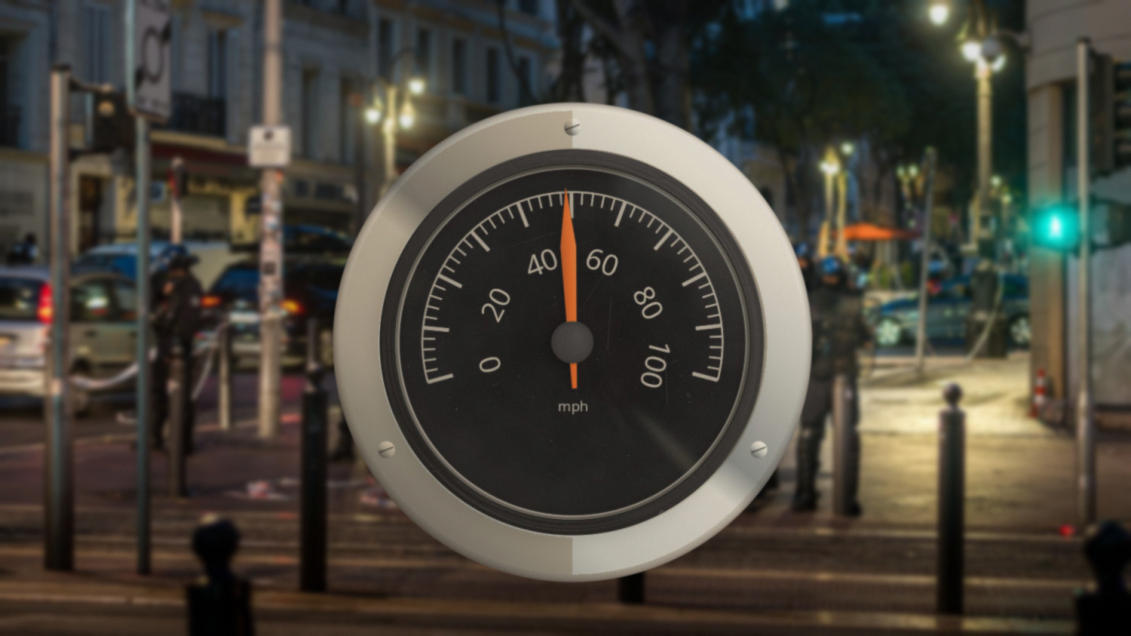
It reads 49 mph
